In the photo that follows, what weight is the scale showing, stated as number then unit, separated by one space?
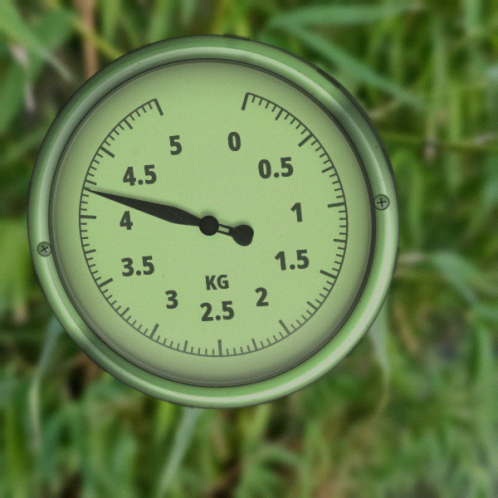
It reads 4.2 kg
